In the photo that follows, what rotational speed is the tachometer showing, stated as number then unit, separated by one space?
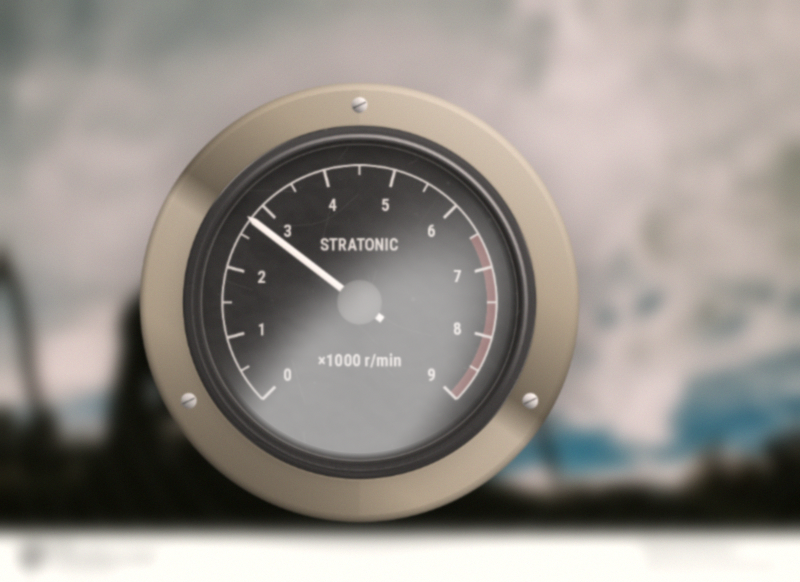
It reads 2750 rpm
